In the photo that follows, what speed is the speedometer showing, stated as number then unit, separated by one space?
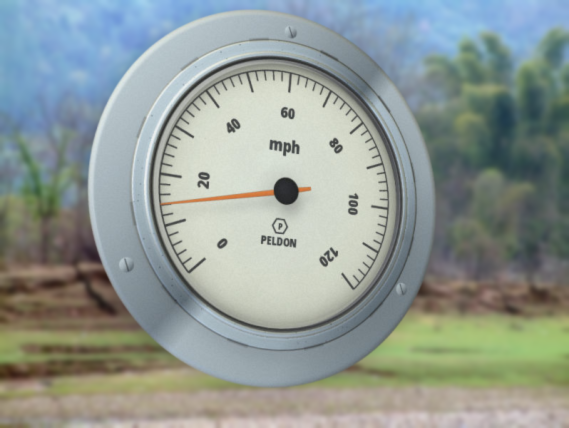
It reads 14 mph
